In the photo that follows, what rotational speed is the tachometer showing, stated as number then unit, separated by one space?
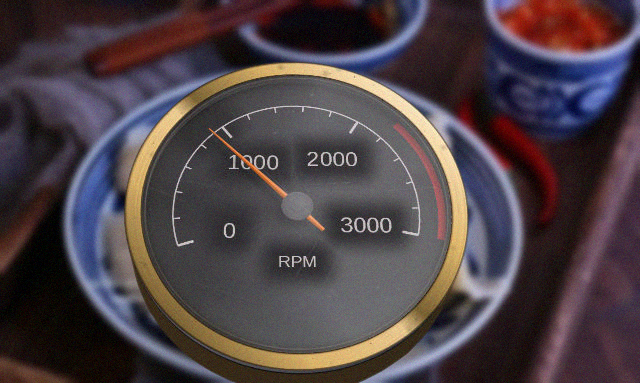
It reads 900 rpm
